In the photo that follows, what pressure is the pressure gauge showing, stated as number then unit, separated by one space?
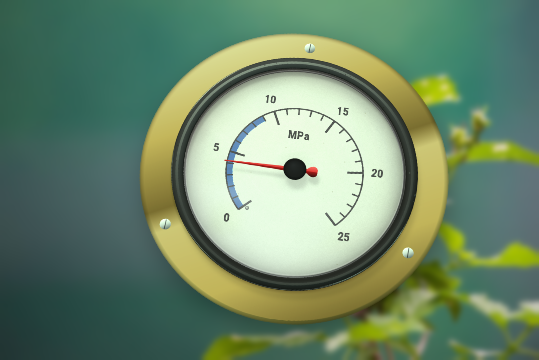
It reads 4 MPa
